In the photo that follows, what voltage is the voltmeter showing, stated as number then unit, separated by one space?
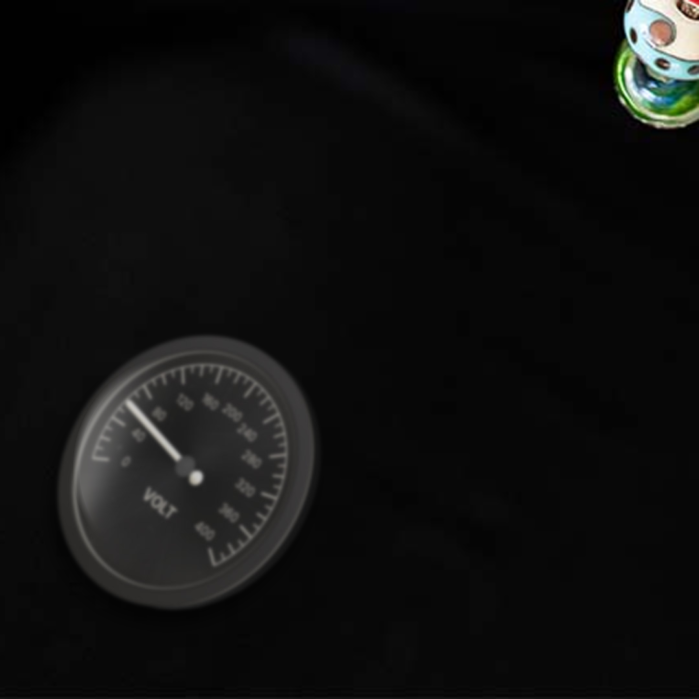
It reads 60 V
